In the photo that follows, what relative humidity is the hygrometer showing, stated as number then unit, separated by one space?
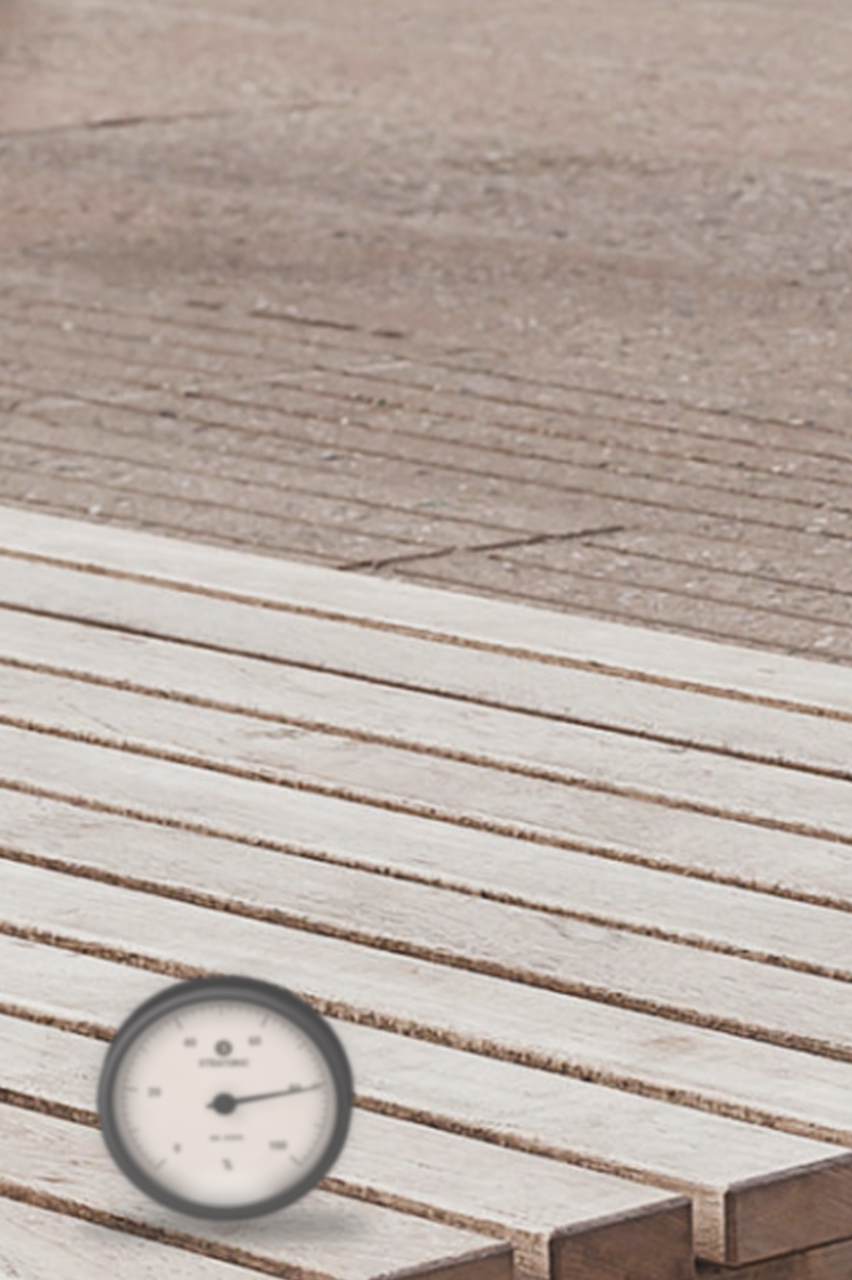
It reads 80 %
